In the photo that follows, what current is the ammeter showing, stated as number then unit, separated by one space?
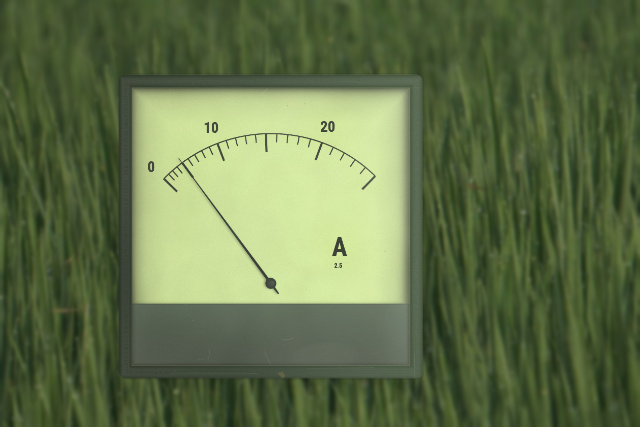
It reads 5 A
